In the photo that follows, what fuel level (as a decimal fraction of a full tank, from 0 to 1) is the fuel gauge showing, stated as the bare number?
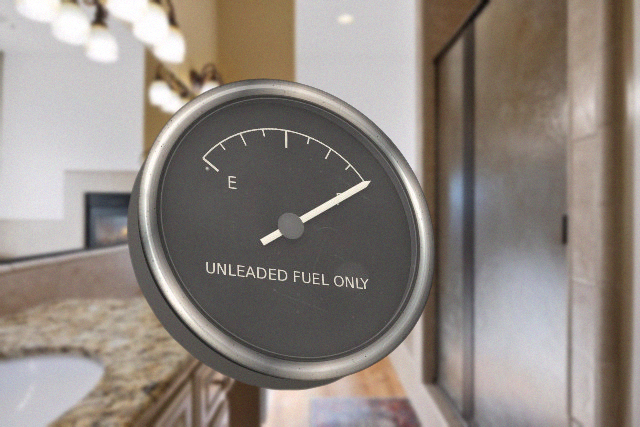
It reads 1
